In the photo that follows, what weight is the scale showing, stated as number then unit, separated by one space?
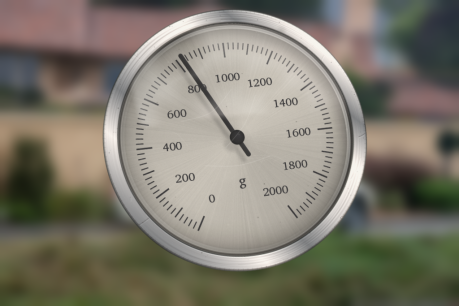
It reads 820 g
